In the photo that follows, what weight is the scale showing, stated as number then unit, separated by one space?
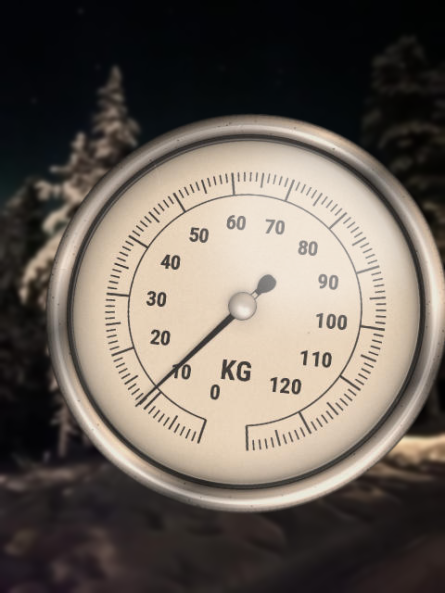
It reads 11 kg
